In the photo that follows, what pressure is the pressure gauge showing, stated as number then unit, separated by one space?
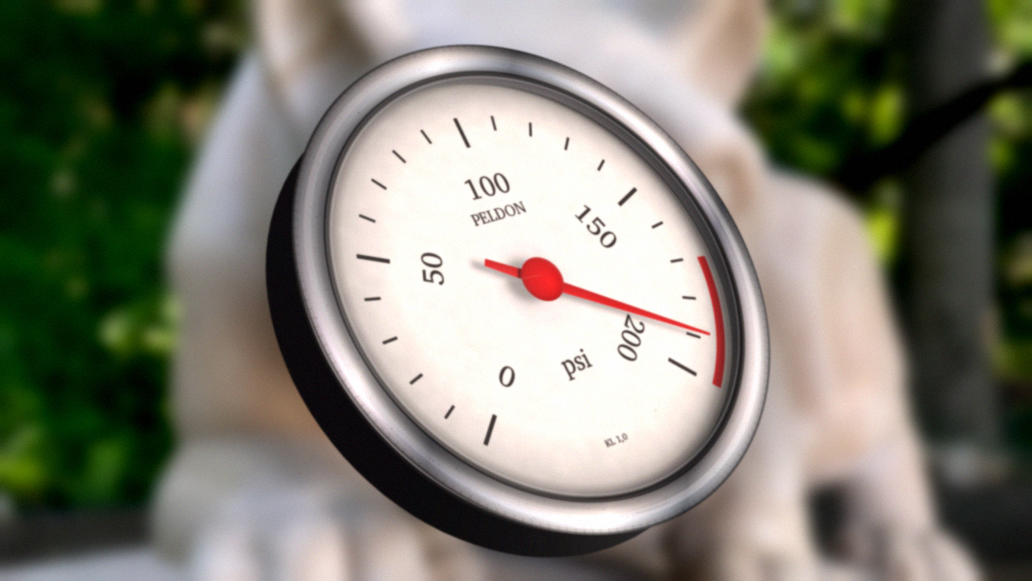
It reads 190 psi
